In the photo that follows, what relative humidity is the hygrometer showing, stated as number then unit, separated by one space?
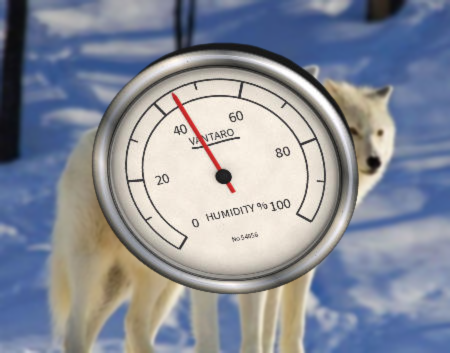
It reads 45 %
